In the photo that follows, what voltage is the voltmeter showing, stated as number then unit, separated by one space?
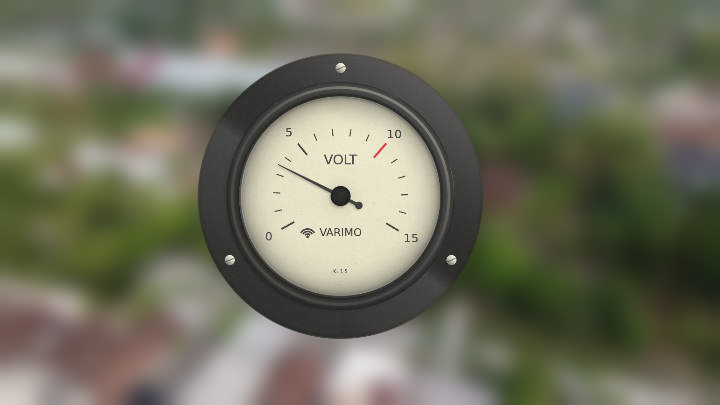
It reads 3.5 V
